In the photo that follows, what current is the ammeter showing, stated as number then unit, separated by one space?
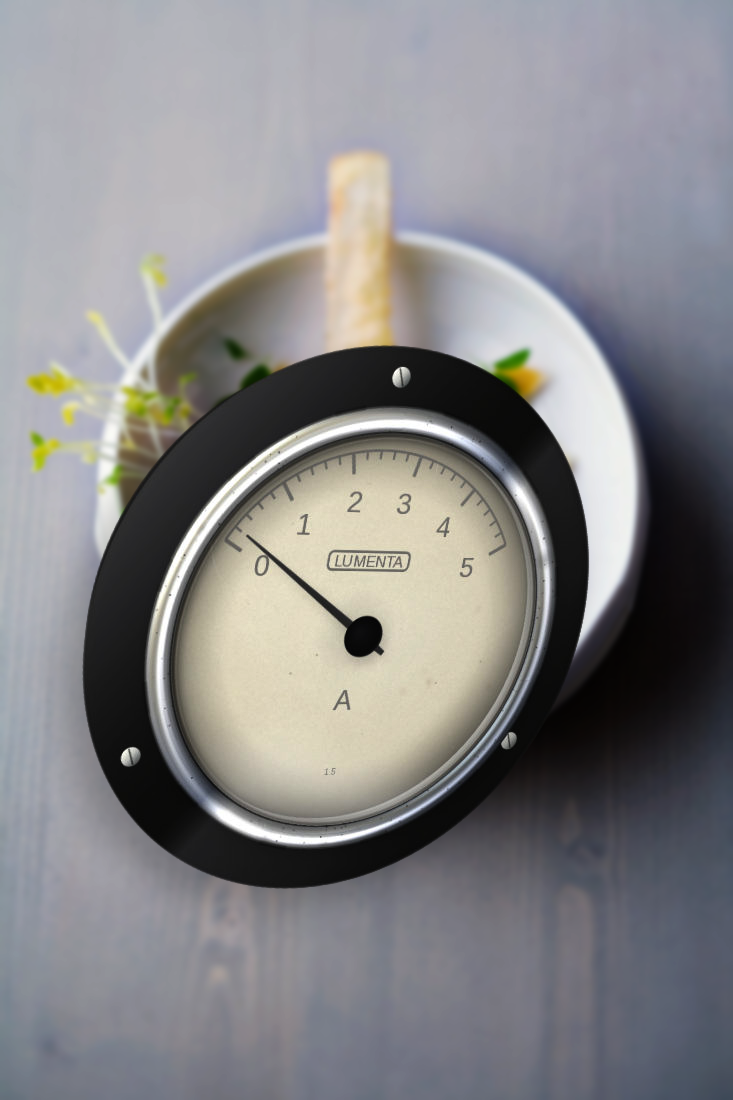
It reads 0.2 A
